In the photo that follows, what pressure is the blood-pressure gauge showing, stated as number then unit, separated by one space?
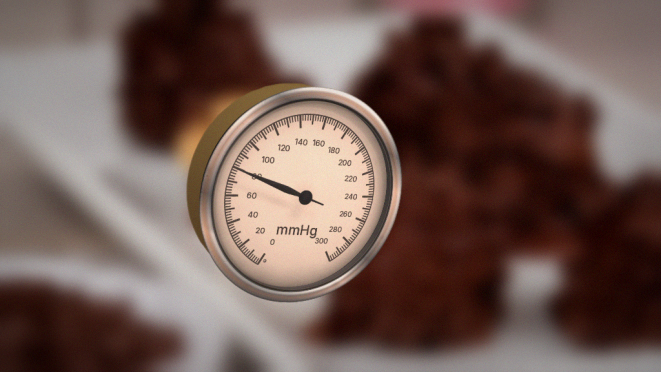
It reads 80 mmHg
